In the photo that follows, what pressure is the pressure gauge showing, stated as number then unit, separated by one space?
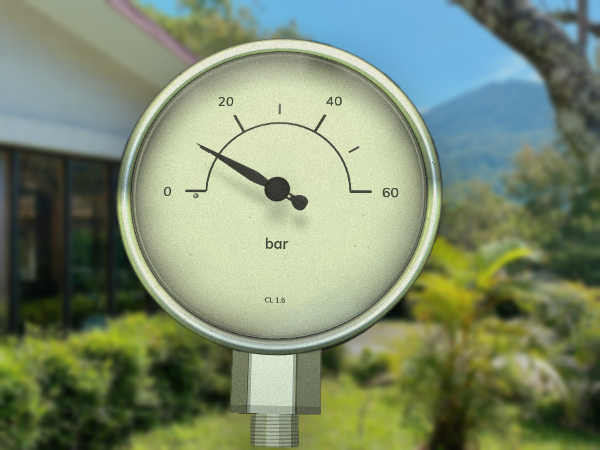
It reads 10 bar
